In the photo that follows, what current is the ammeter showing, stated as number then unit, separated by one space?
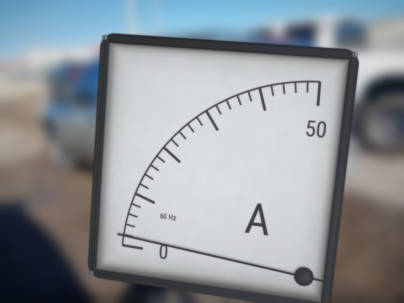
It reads 2 A
